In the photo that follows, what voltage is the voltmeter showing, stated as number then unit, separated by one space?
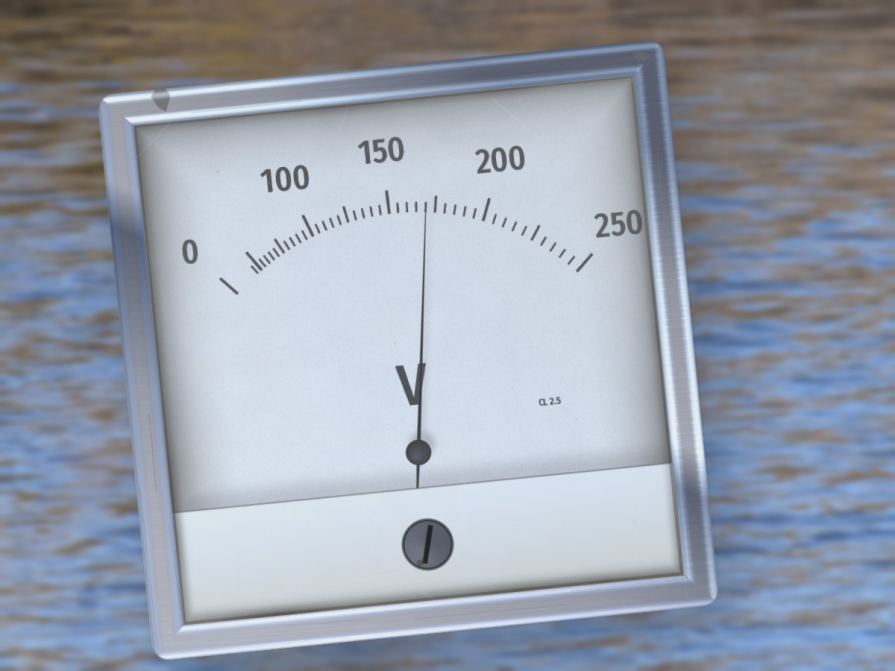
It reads 170 V
